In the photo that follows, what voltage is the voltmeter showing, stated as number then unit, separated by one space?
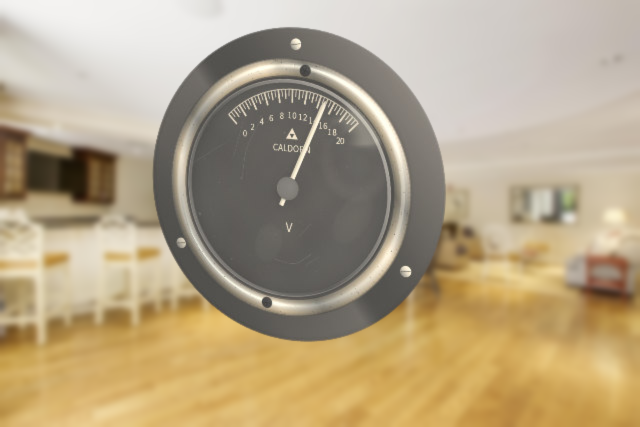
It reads 15 V
